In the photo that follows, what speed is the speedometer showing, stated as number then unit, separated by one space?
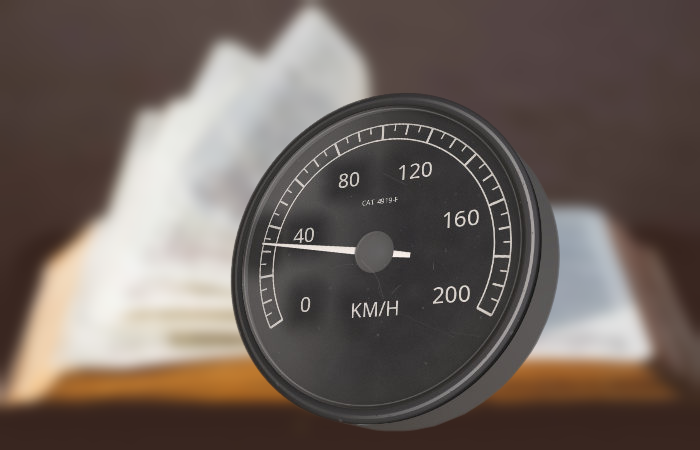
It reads 32.5 km/h
